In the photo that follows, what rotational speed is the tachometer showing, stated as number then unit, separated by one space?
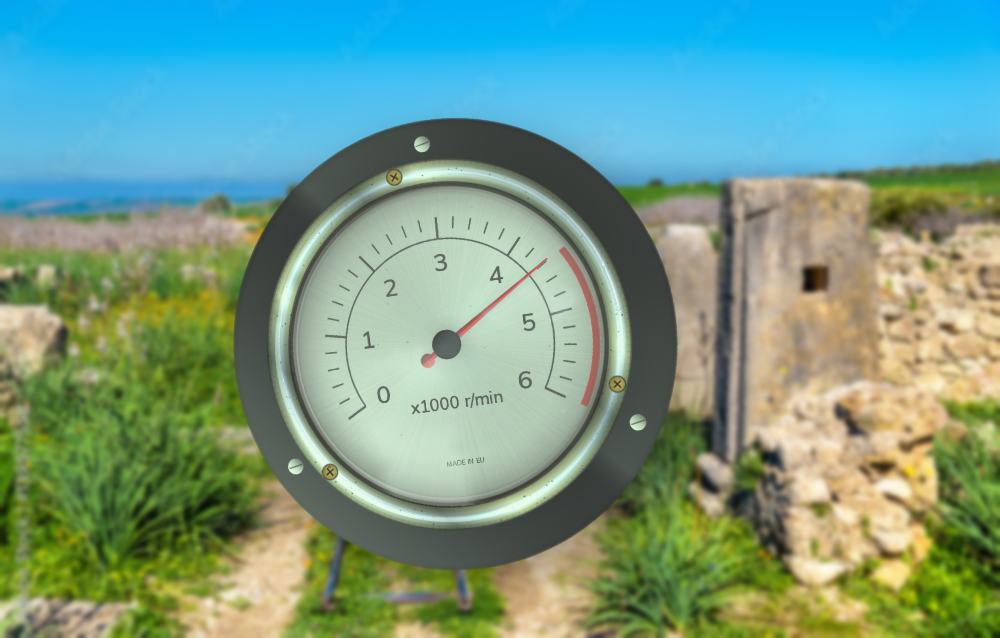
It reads 4400 rpm
